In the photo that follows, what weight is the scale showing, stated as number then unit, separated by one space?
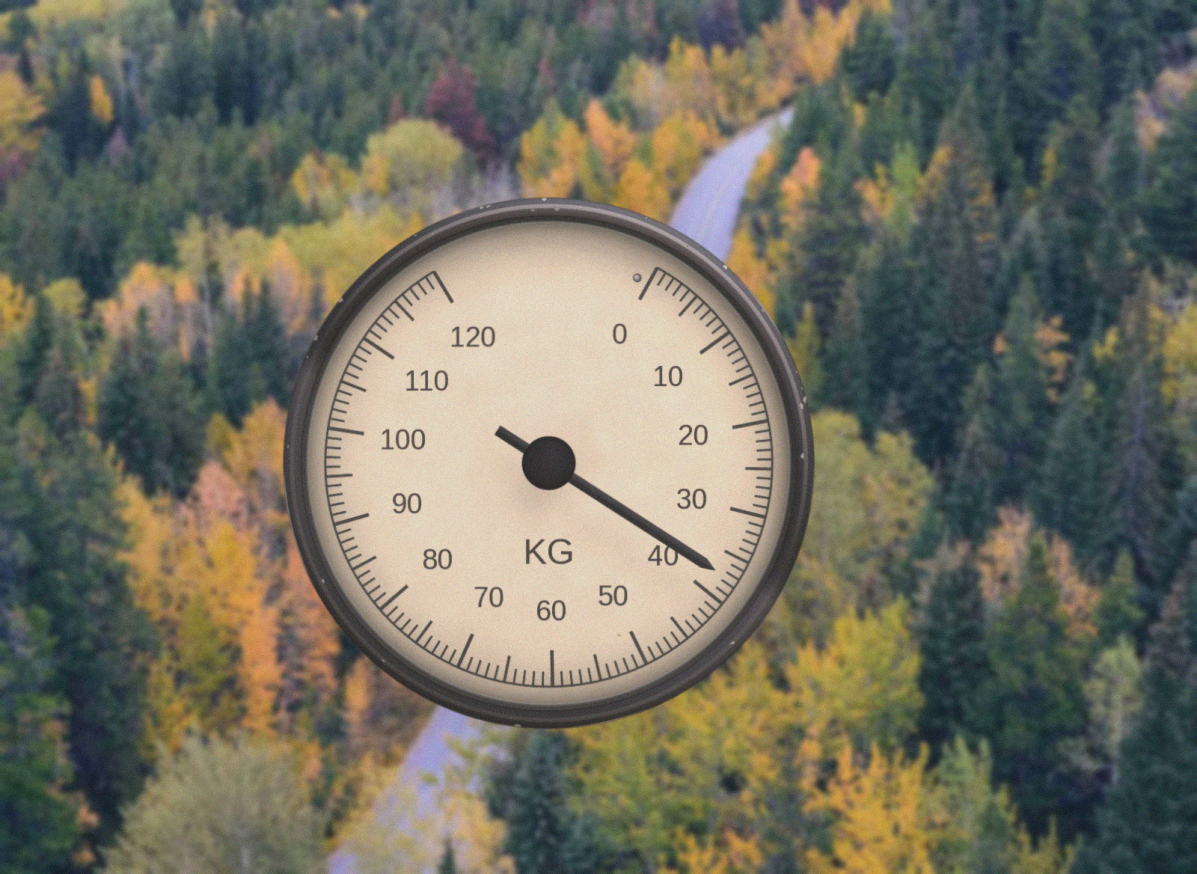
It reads 37.5 kg
